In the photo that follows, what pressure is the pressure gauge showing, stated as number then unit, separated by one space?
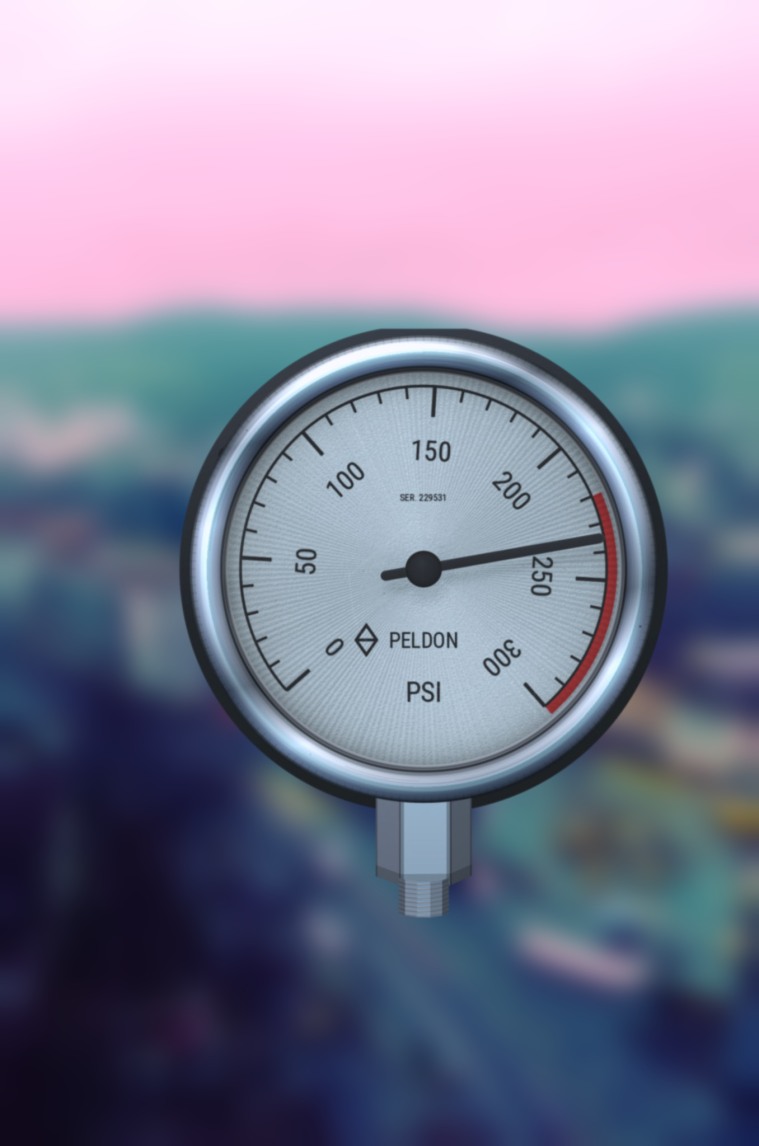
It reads 235 psi
